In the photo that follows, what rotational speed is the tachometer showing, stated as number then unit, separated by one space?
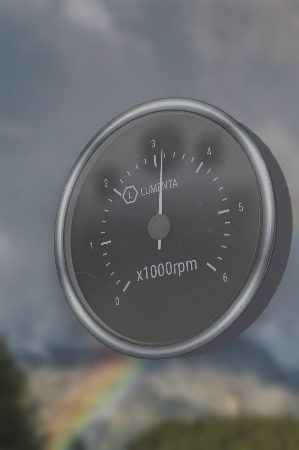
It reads 3200 rpm
